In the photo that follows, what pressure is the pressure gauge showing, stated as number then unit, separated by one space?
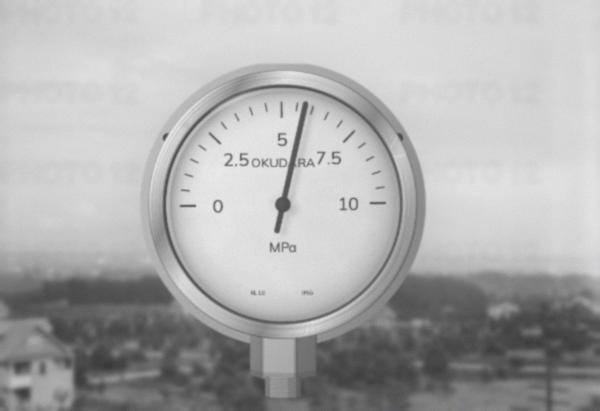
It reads 5.75 MPa
